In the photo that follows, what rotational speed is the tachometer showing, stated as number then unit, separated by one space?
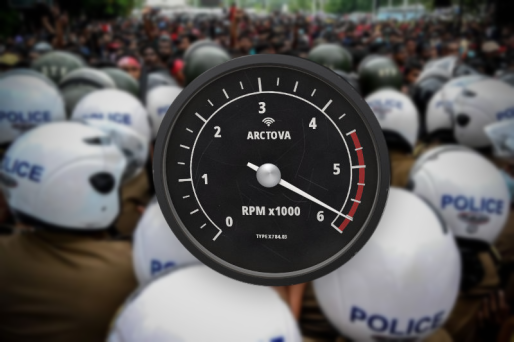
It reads 5750 rpm
